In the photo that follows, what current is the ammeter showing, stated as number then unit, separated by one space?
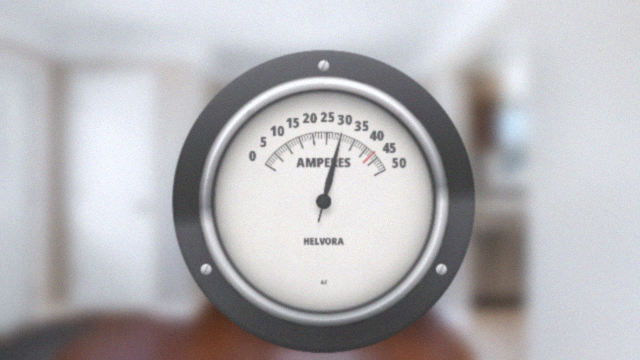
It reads 30 A
